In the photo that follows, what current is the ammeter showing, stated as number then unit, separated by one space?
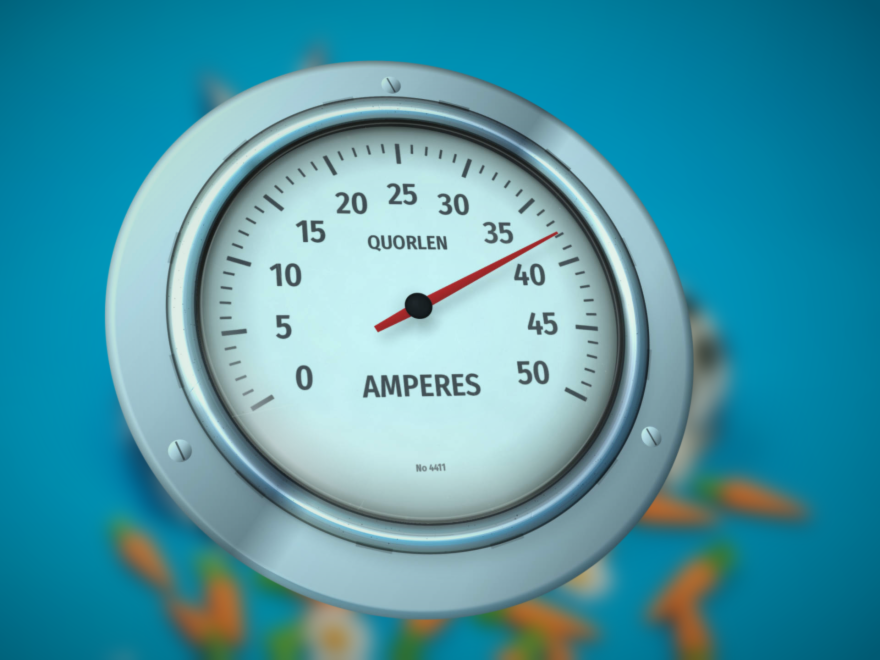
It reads 38 A
